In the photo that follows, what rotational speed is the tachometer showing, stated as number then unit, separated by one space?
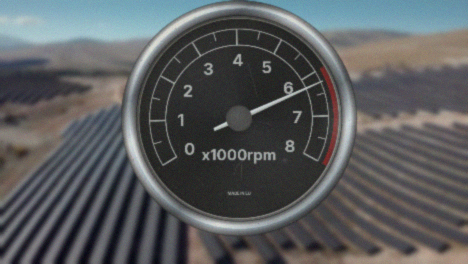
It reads 6250 rpm
